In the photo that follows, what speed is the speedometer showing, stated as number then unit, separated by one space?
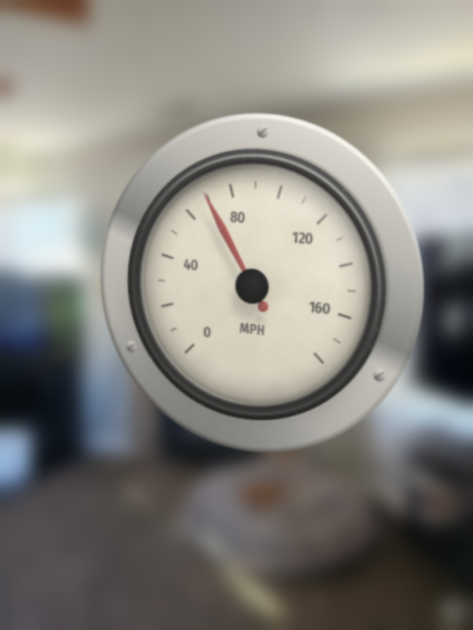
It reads 70 mph
